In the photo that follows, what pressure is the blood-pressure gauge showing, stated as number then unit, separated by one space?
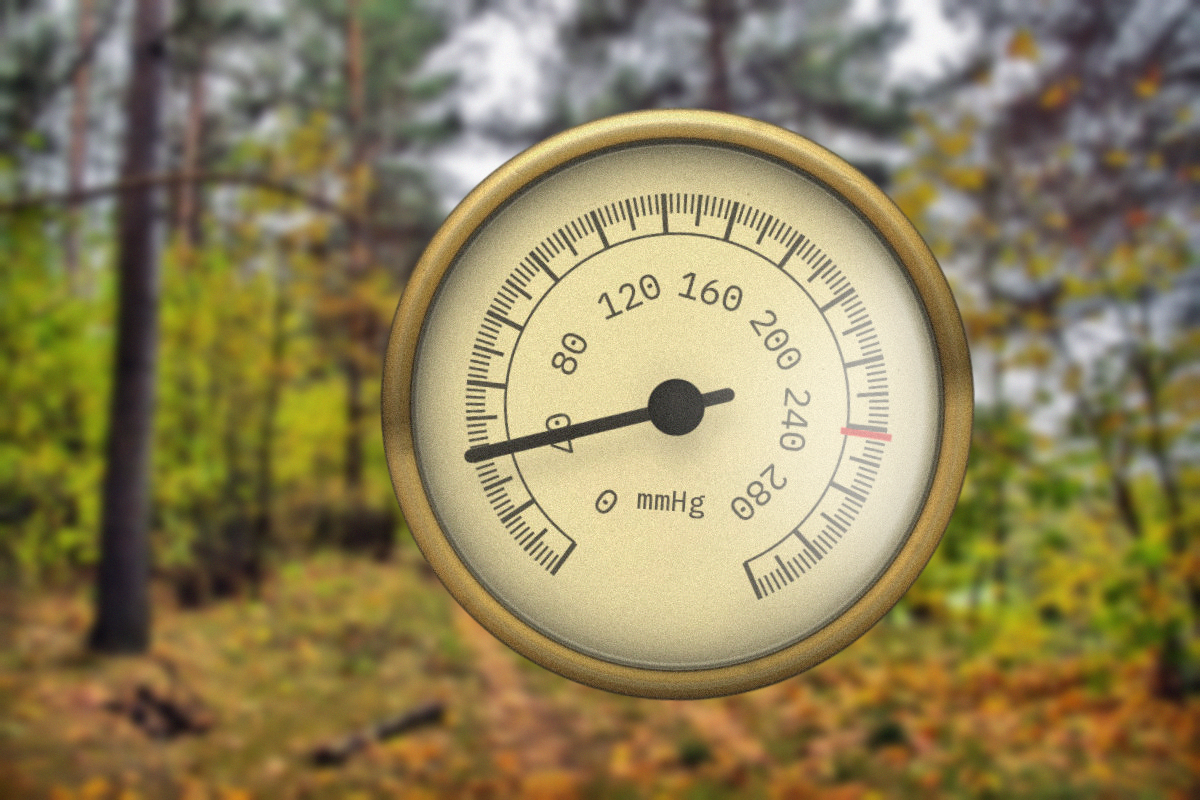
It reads 40 mmHg
